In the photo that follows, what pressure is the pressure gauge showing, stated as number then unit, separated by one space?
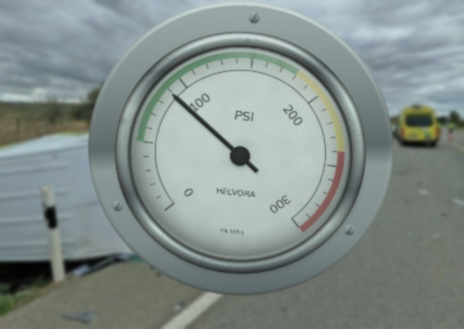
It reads 90 psi
